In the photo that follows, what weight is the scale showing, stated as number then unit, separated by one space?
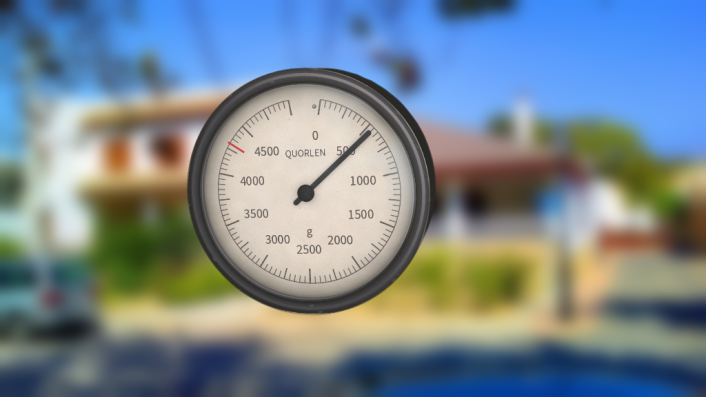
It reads 550 g
